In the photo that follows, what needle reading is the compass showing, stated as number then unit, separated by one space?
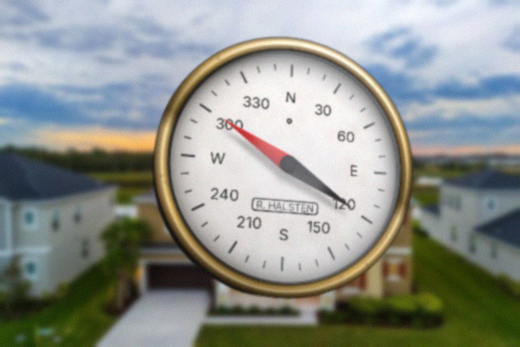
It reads 300 °
